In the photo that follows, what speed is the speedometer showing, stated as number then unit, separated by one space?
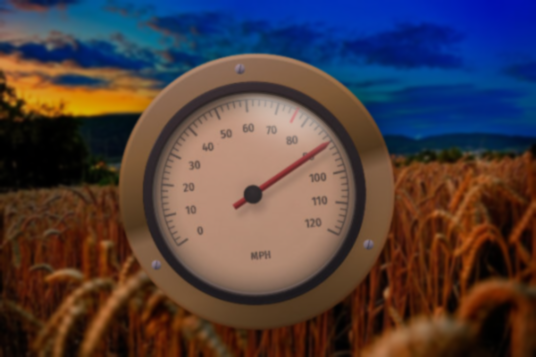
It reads 90 mph
